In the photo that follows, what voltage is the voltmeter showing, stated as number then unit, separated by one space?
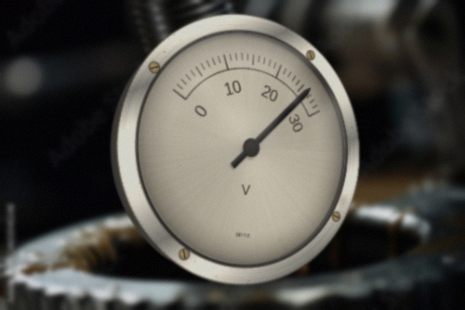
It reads 26 V
